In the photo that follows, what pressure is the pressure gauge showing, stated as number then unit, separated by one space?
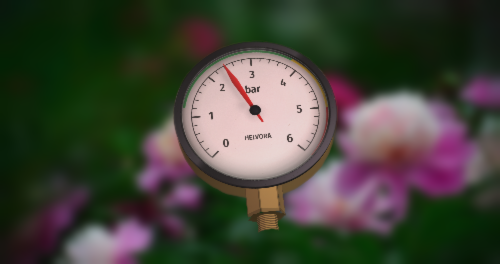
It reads 2.4 bar
